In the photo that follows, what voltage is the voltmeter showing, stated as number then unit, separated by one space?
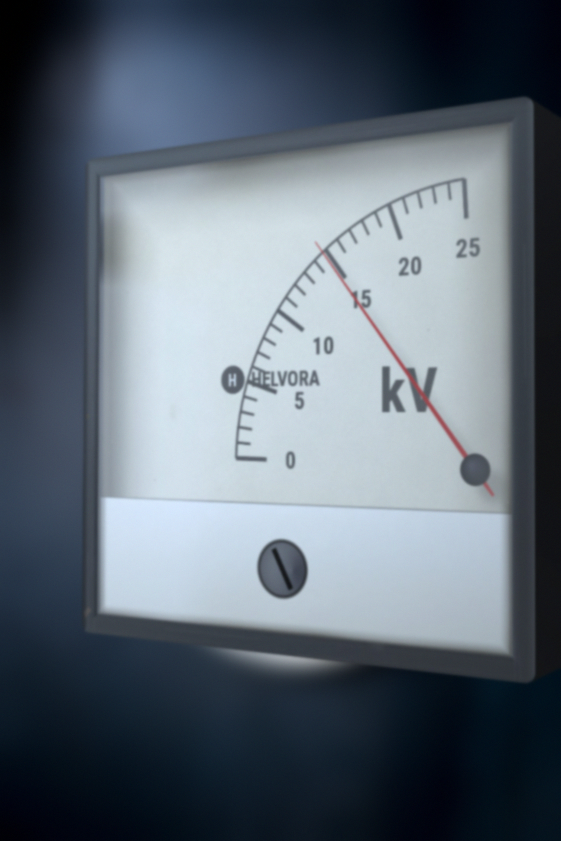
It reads 15 kV
